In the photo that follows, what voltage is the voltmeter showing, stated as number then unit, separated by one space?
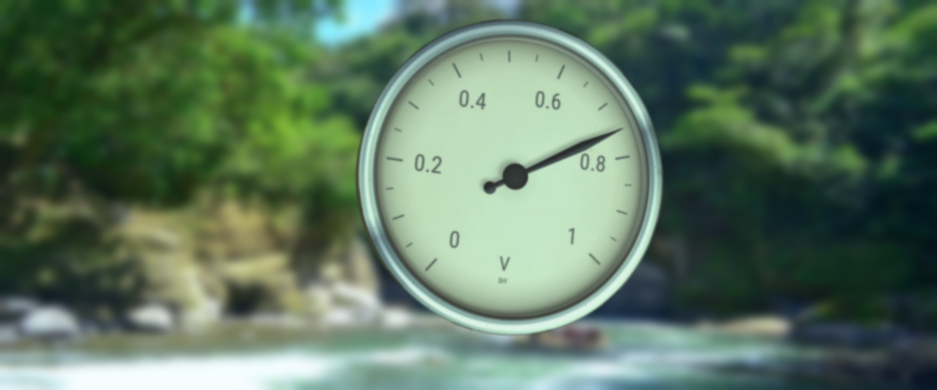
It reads 0.75 V
